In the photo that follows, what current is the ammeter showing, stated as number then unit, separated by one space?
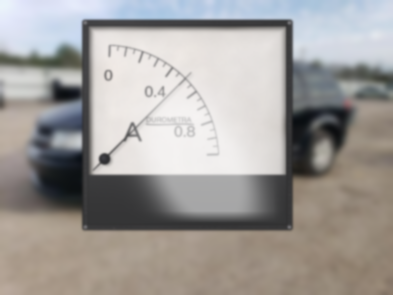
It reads 0.5 A
